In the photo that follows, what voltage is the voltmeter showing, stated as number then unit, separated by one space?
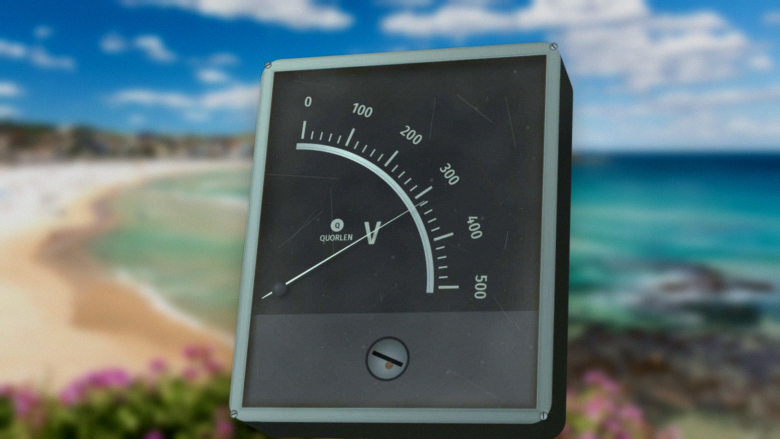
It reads 320 V
